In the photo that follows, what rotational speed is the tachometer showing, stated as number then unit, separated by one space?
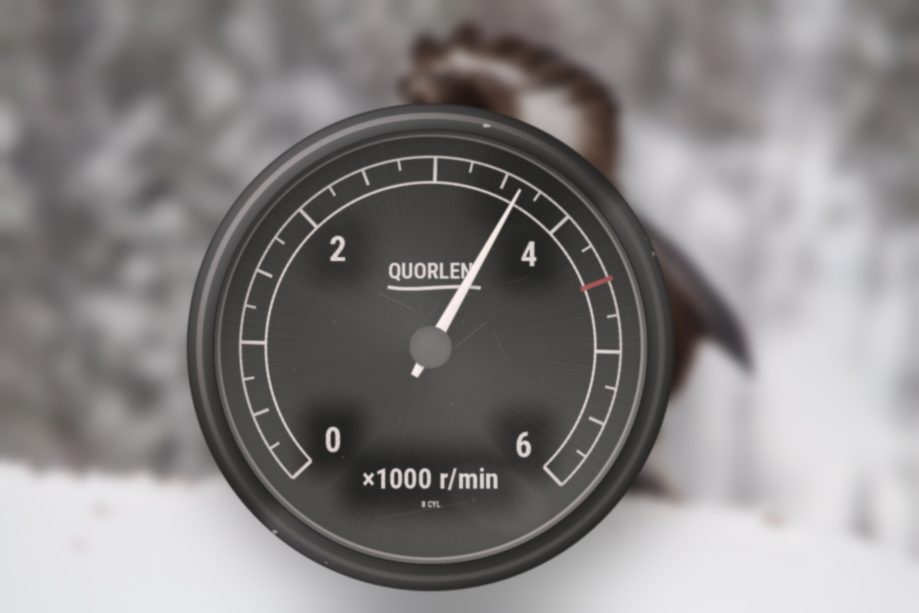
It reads 3625 rpm
